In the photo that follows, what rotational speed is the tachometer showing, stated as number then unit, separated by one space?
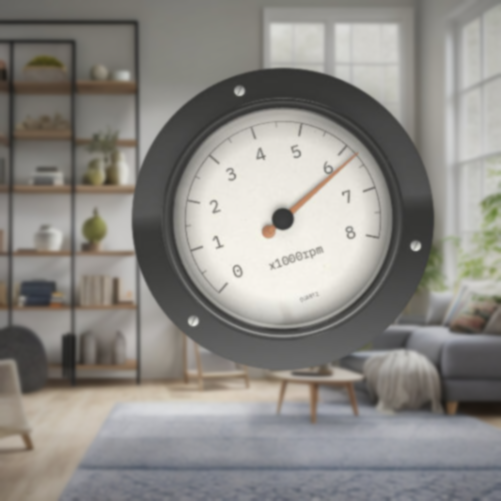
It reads 6250 rpm
